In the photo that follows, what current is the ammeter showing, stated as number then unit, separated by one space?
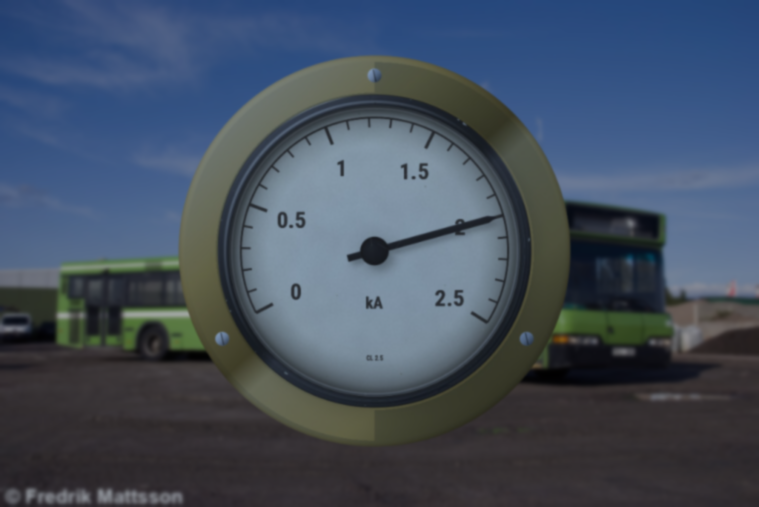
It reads 2 kA
